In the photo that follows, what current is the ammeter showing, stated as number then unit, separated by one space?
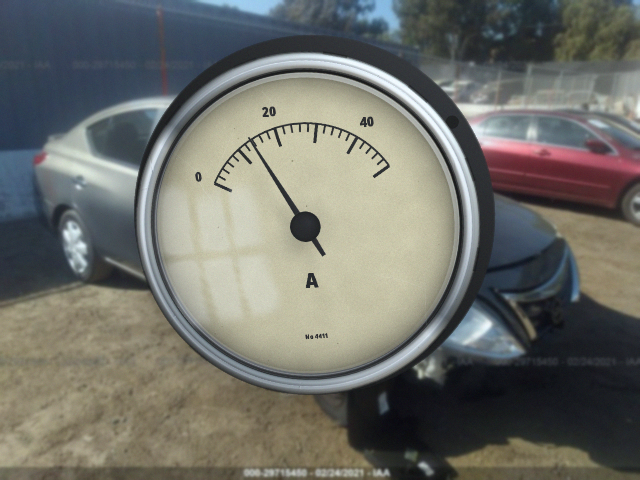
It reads 14 A
